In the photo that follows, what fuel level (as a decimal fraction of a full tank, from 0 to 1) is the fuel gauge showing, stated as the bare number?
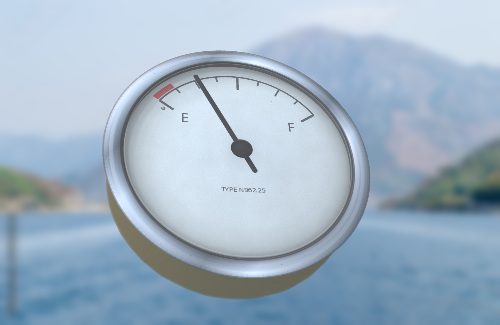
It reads 0.25
